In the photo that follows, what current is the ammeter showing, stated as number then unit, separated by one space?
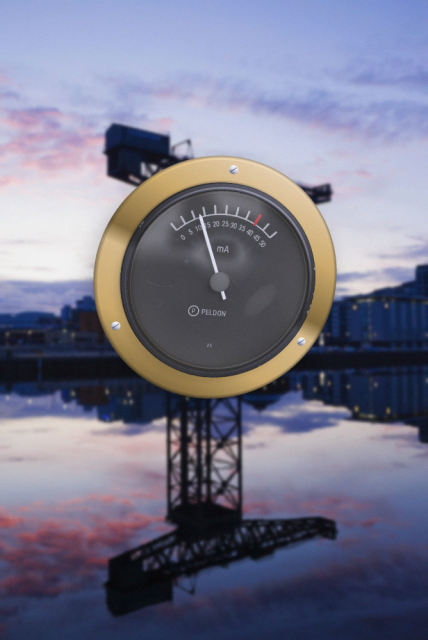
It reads 12.5 mA
